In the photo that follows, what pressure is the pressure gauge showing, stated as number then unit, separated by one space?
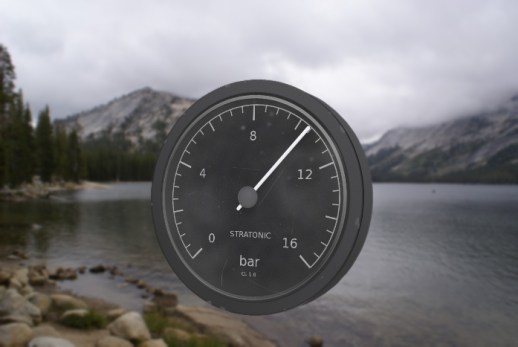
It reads 10.5 bar
